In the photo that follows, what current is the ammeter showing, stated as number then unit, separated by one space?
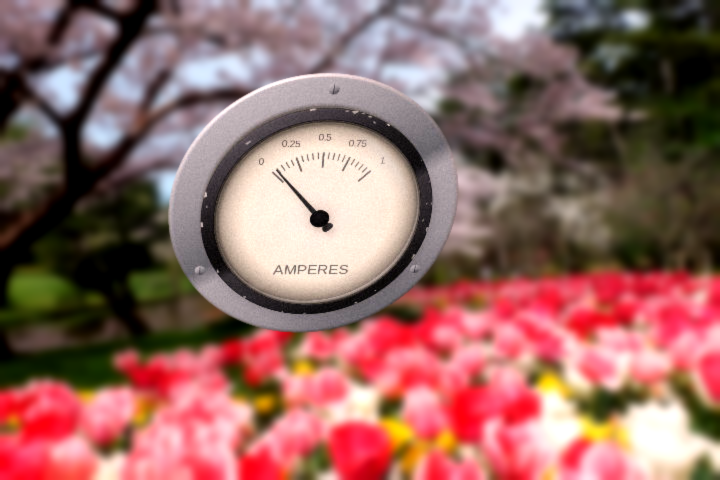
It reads 0.05 A
